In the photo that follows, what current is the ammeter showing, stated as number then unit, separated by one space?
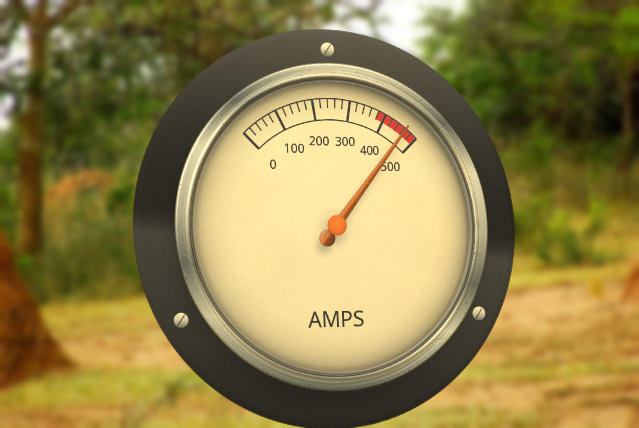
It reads 460 A
